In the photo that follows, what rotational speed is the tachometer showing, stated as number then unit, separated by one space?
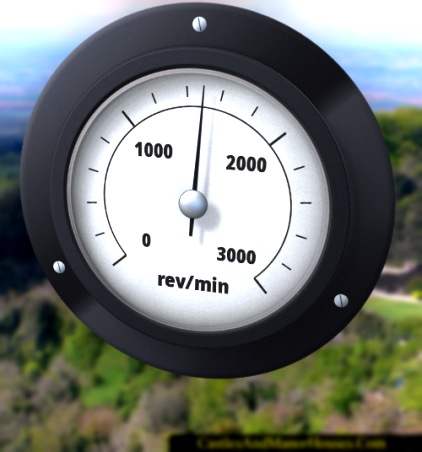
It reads 1500 rpm
